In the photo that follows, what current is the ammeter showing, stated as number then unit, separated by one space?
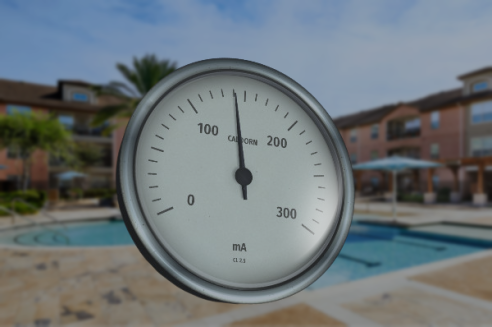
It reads 140 mA
